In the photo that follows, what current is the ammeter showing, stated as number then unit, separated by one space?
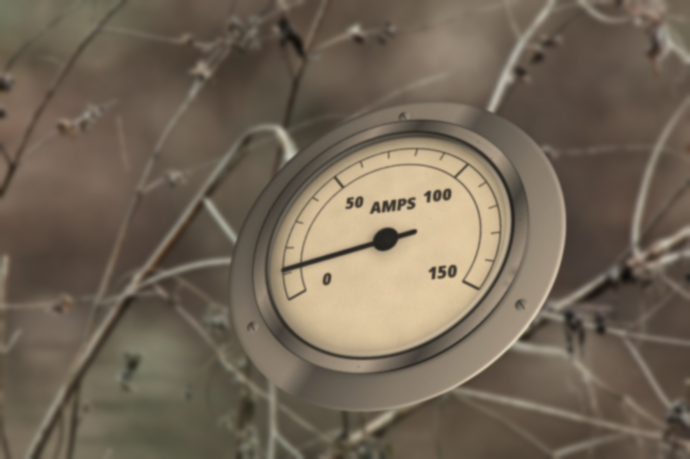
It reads 10 A
